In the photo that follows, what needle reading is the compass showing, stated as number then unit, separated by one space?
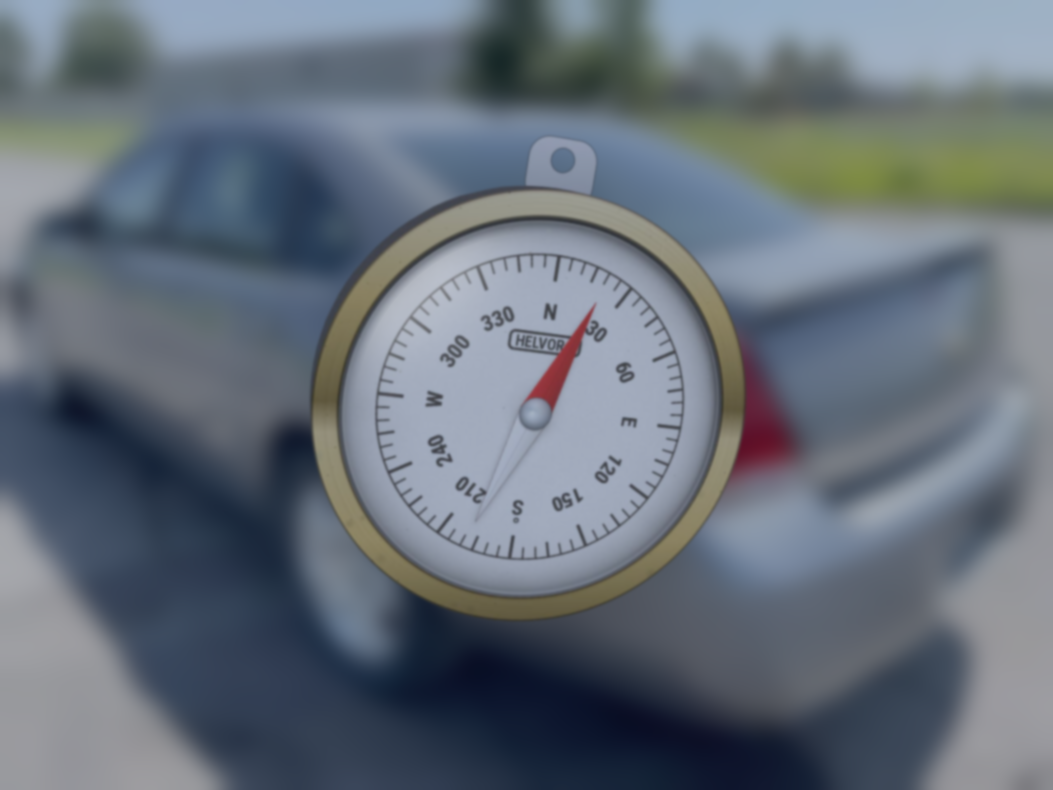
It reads 20 °
